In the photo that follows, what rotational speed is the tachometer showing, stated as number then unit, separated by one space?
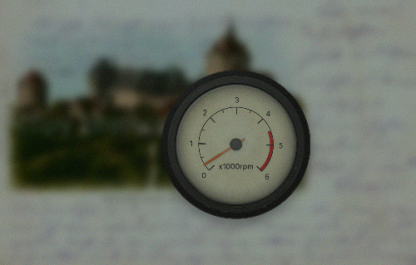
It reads 250 rpm
